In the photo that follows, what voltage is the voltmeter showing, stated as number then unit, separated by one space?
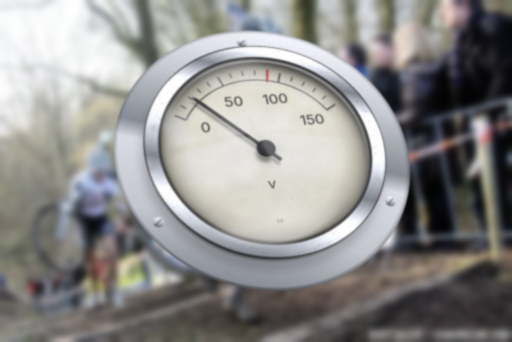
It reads 20 V
